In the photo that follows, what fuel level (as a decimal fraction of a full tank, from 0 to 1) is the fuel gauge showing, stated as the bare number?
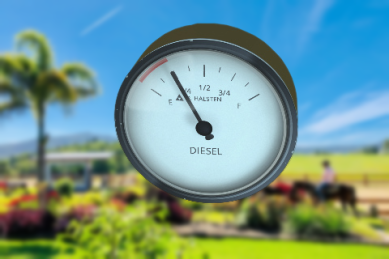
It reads 0.25
